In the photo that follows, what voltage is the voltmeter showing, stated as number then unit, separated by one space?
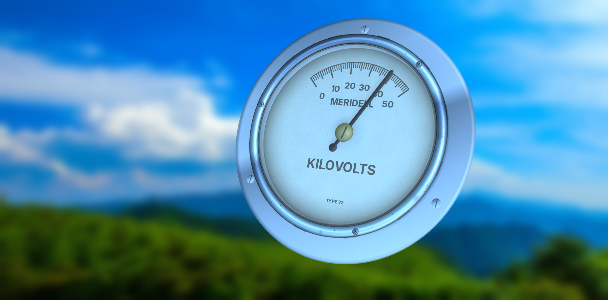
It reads 40 kV
